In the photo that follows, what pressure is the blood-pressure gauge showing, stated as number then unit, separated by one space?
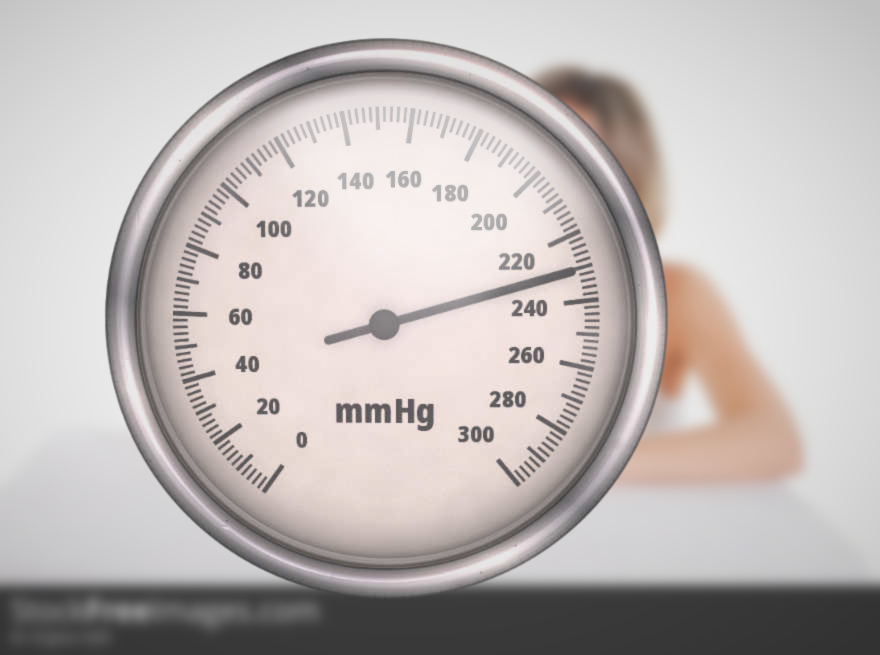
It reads 230 mmHg
